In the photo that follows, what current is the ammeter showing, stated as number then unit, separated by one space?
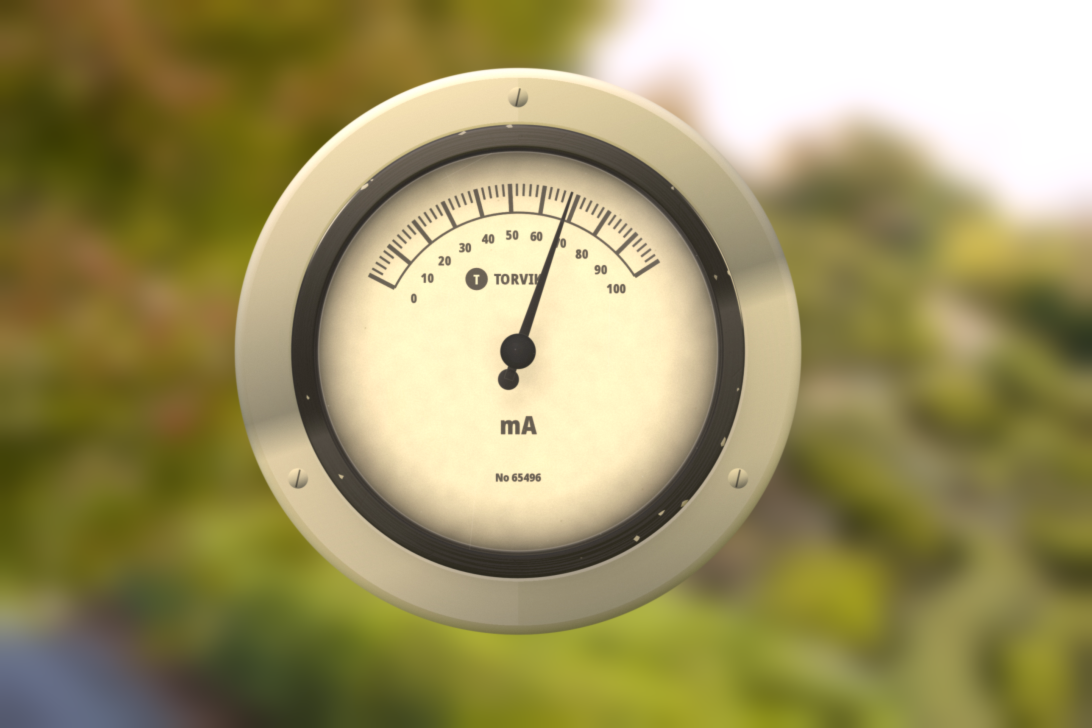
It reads 68 mA
